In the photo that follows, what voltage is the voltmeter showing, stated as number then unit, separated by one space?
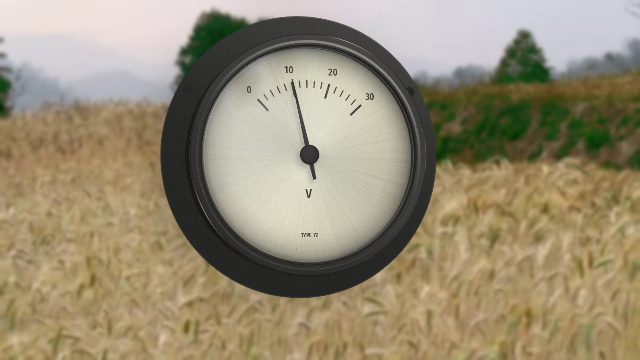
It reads 10 V
